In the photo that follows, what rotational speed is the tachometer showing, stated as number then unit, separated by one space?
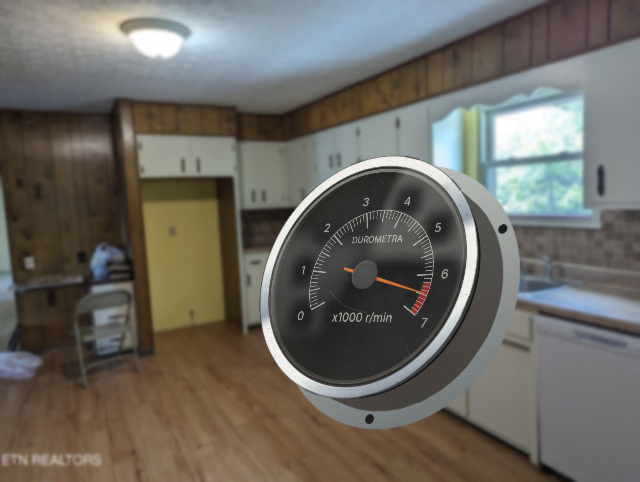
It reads 6500 rpm
